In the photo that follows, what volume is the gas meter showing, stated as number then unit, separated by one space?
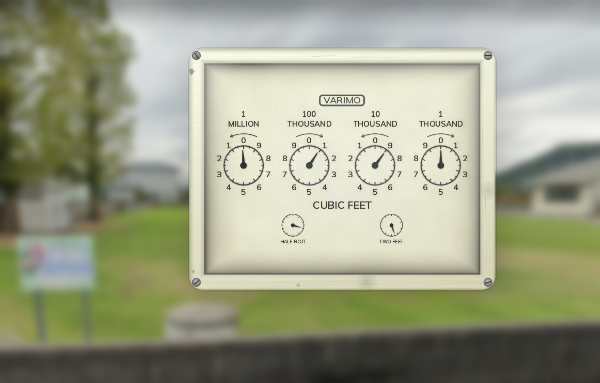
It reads 9000 ft³
